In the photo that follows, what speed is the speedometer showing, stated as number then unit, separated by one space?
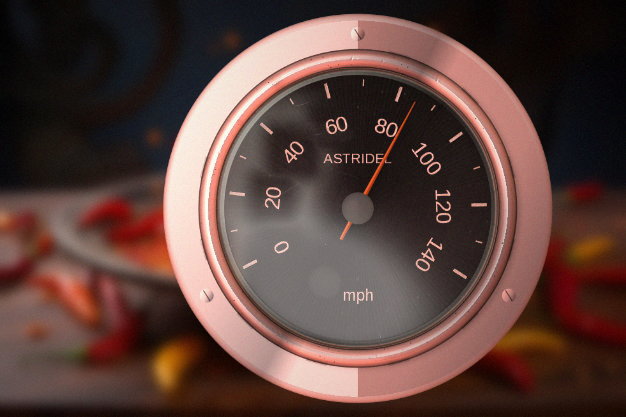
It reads 85 mph
